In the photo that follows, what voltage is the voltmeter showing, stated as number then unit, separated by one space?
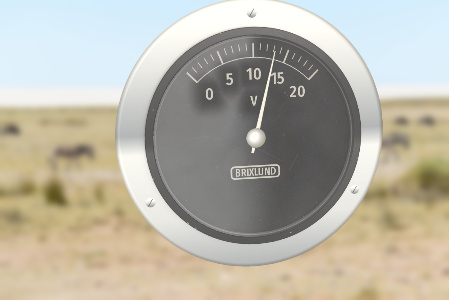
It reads 13 V
